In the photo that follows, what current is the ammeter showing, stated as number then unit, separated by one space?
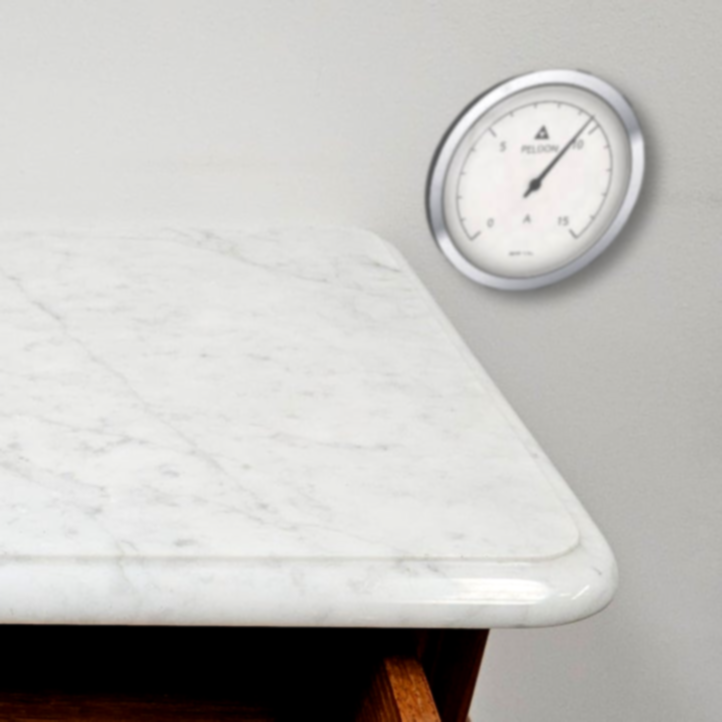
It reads 9.5 A
